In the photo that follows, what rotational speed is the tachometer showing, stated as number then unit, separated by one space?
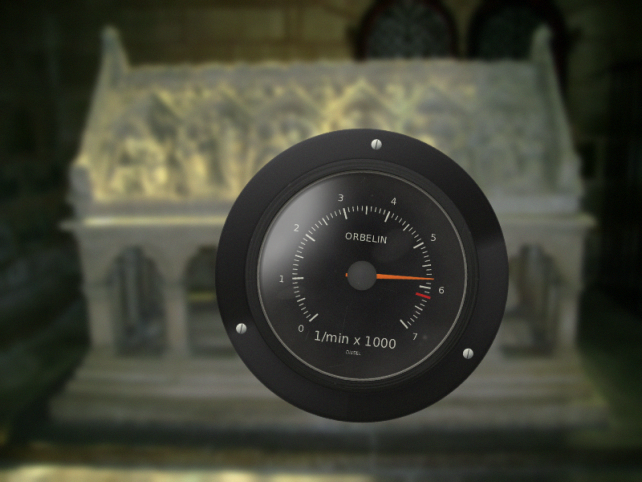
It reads 5800 rpm
